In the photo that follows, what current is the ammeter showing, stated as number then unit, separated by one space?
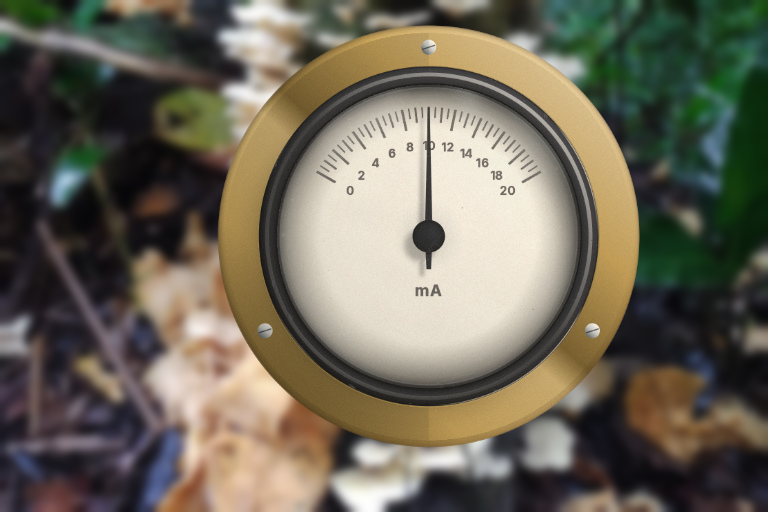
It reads 10 mA
